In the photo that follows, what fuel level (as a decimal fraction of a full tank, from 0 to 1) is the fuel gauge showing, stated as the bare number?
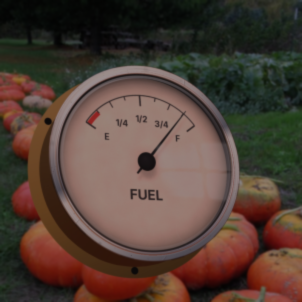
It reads 0.875
